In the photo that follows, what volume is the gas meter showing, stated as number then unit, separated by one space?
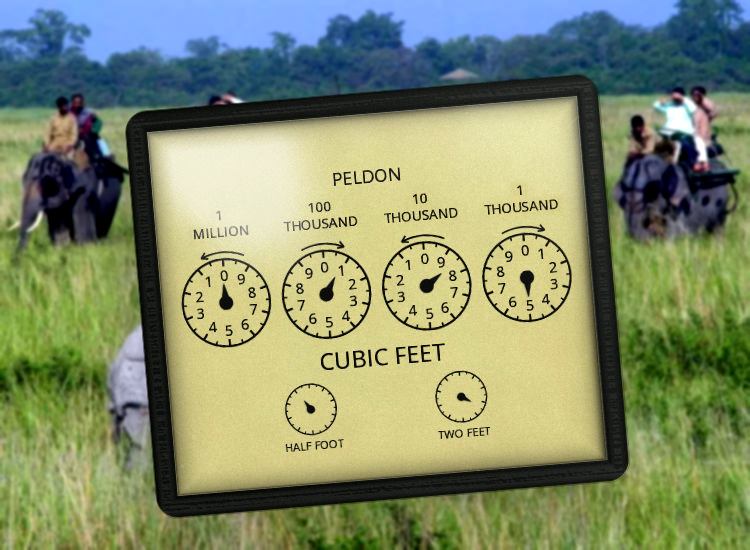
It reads 8500 ft³
